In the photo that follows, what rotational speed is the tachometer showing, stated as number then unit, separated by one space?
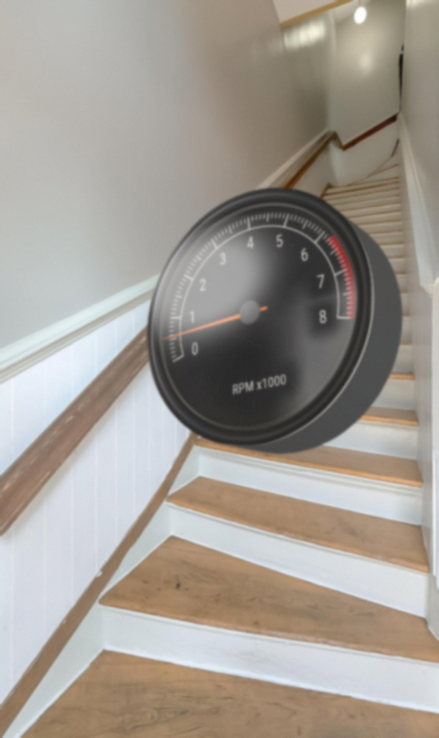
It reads 500 rpm
